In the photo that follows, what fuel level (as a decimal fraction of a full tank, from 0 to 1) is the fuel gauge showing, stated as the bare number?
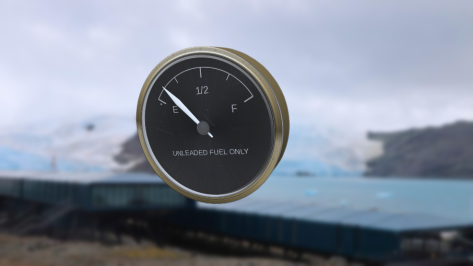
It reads 0.125
